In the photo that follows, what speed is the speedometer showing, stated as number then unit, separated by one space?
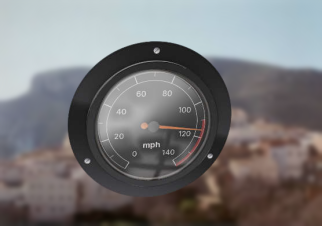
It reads 115 mph
